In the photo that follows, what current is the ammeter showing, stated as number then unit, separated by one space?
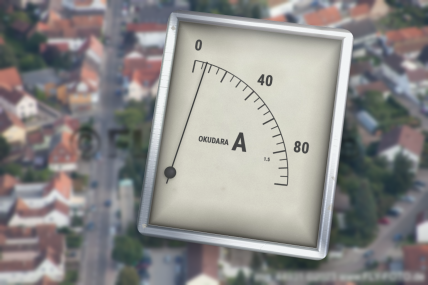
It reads 7.5 A
